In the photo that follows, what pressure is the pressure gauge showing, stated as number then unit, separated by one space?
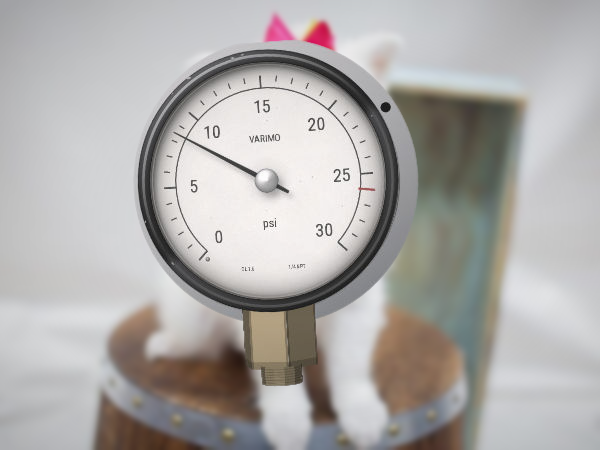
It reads 8.5 psi
